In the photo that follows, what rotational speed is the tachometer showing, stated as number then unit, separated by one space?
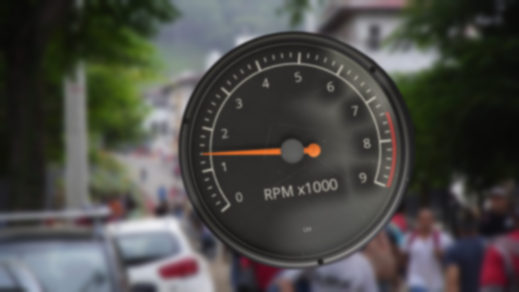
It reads 1400 rpm
